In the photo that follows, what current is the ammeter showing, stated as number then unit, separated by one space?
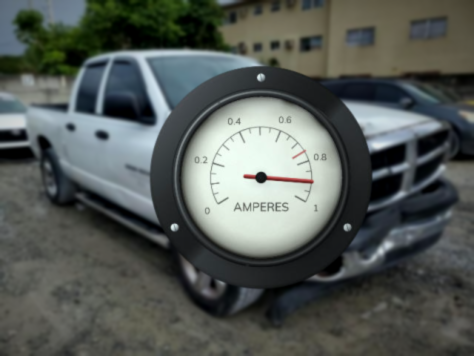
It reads 0.9 A
